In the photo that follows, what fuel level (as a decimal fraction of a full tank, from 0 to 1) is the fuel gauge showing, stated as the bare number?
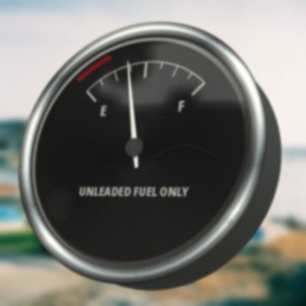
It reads 0.375
